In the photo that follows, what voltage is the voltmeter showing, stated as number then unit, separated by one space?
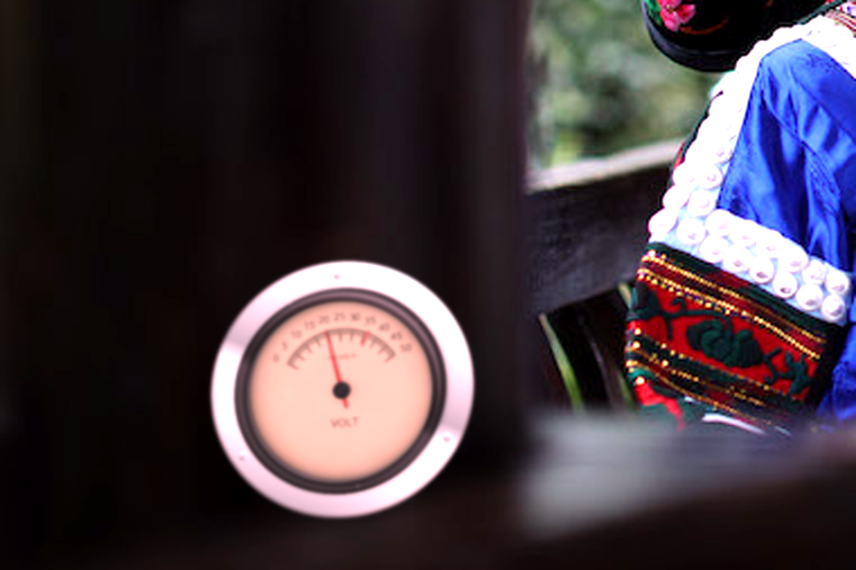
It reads 20 V
